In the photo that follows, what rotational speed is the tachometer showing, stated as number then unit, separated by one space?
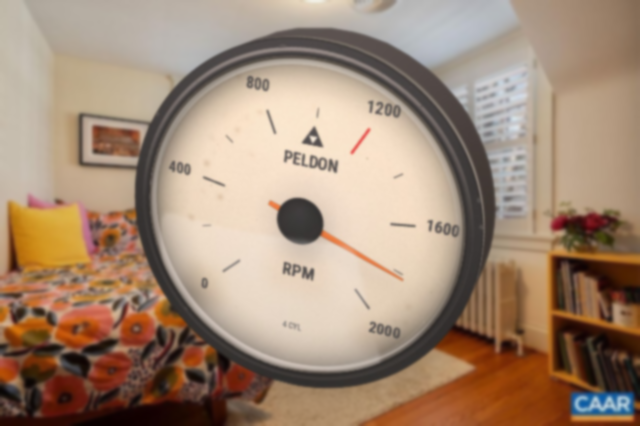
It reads 1800 rpm
